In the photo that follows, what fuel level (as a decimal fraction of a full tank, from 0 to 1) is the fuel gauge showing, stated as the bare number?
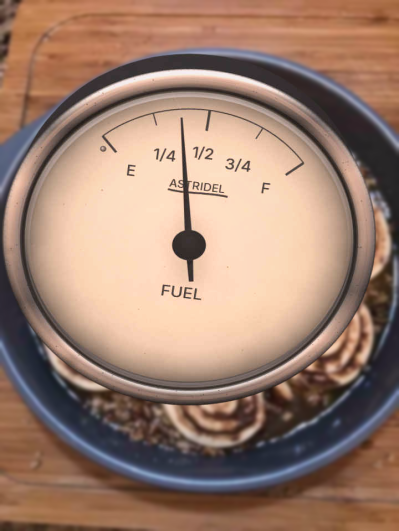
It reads 0.375
